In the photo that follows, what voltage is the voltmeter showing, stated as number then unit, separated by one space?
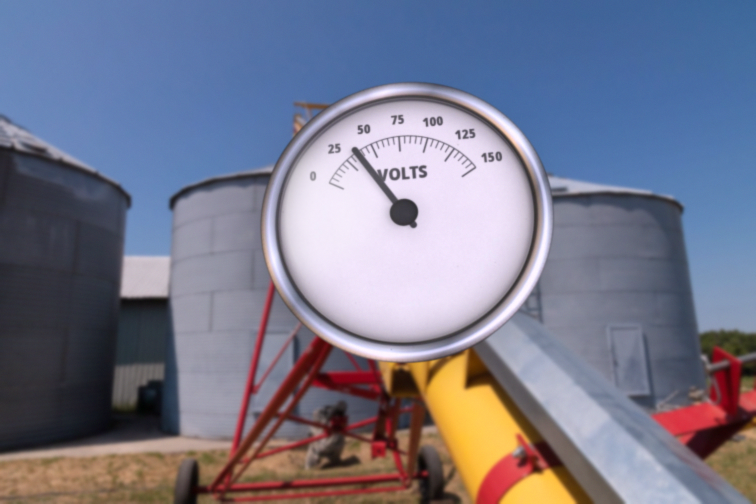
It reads 35 V
